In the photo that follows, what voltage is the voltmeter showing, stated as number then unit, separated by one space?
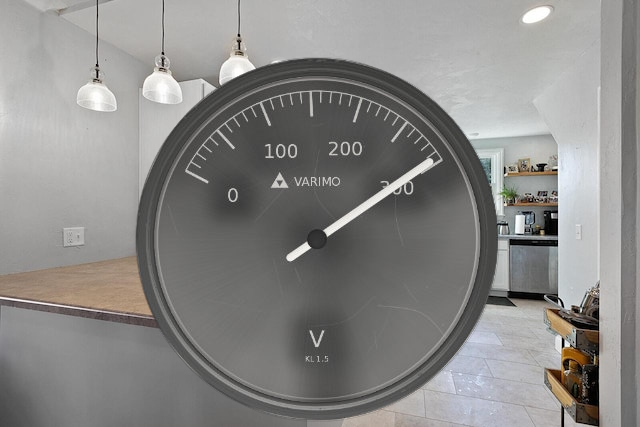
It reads 295 V
